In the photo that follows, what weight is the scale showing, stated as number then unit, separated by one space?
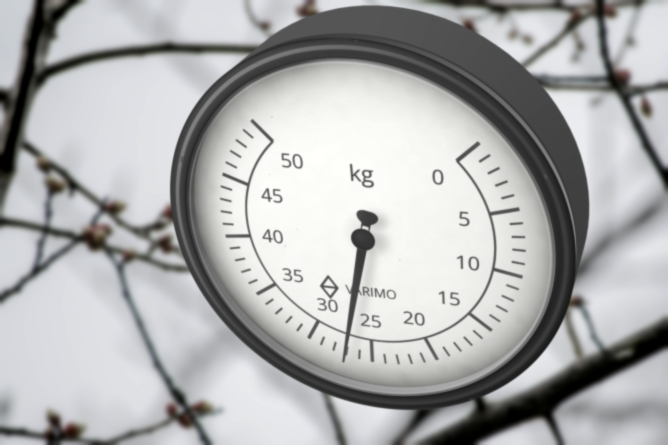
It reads 27 kg
